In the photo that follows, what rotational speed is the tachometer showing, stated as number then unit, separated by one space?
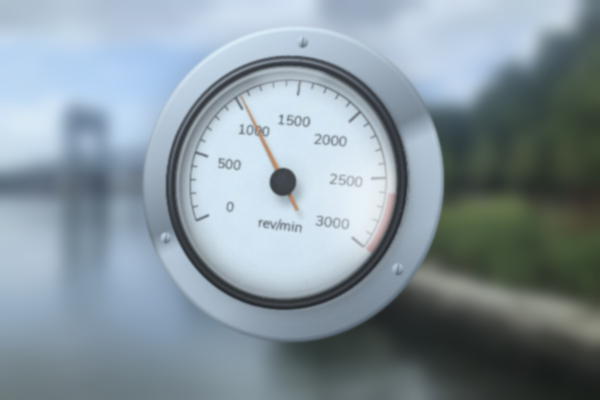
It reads 1050 rpm
